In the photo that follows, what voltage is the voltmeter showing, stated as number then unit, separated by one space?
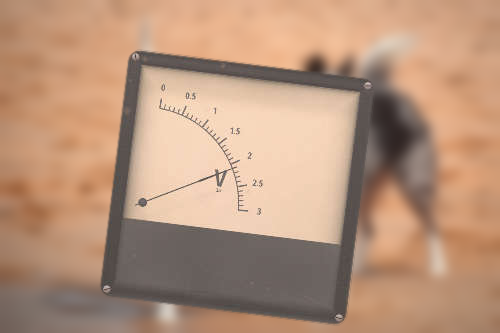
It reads 2.1 V
